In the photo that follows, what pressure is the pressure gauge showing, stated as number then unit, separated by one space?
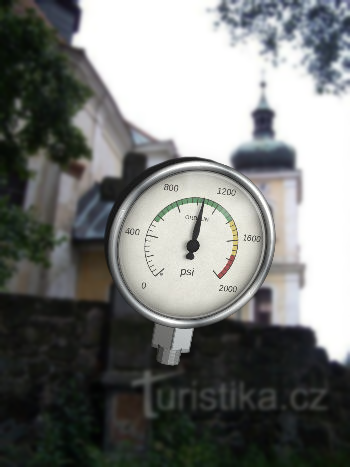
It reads 1050 psi
